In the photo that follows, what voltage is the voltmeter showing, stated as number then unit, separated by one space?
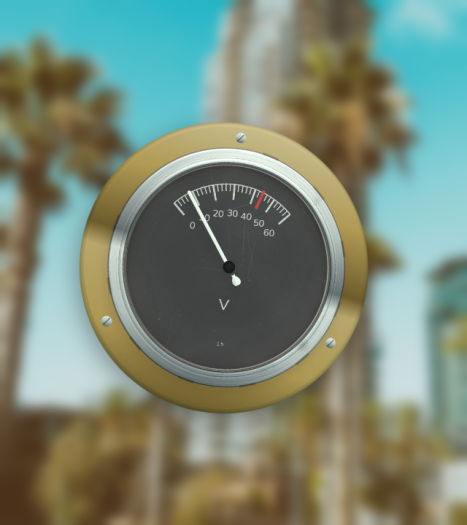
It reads 8 V
